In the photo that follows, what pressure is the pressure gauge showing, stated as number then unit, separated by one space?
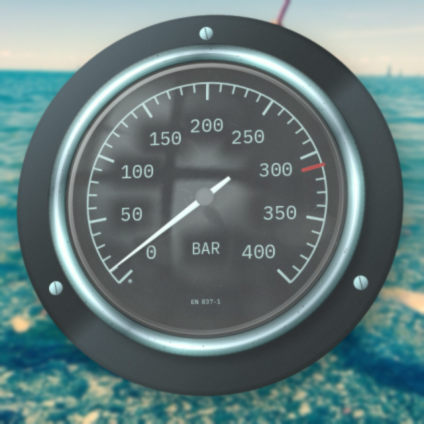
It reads 10 bar
